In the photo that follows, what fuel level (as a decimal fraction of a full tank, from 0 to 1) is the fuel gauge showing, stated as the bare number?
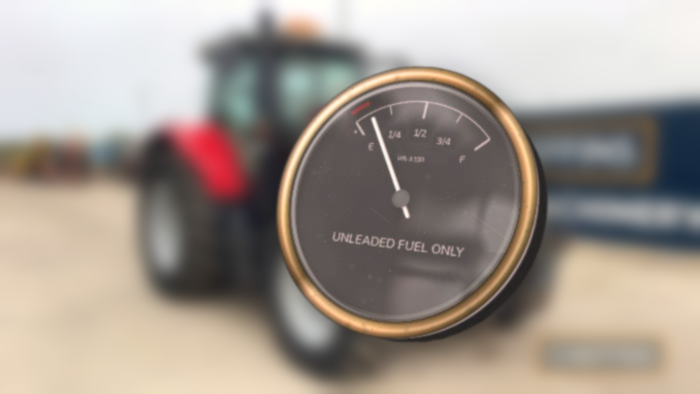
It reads 0.125
